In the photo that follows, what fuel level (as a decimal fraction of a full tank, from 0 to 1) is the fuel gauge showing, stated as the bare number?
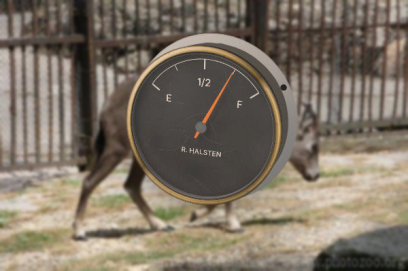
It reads 0.75
